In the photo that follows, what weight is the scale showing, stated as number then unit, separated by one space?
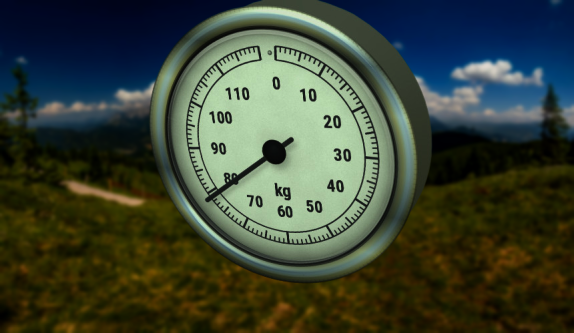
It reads 79 kg
